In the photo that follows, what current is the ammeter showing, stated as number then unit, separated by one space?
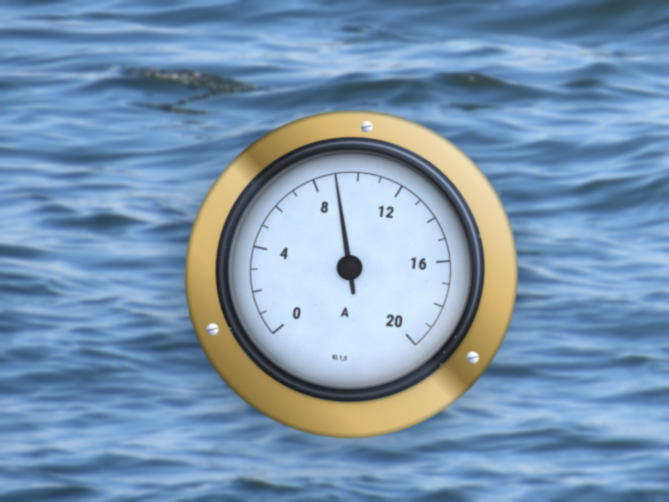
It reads 9 A
